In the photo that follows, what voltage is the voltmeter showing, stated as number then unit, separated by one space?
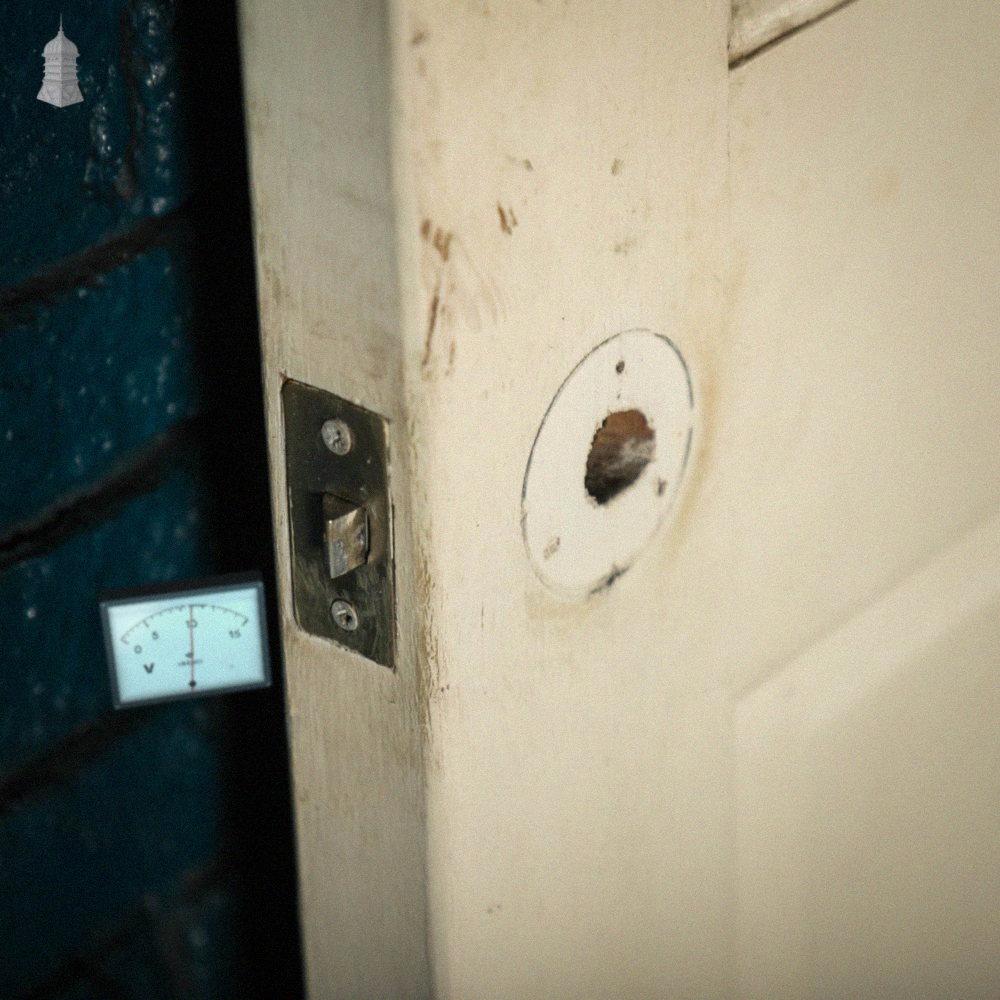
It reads 10 V
